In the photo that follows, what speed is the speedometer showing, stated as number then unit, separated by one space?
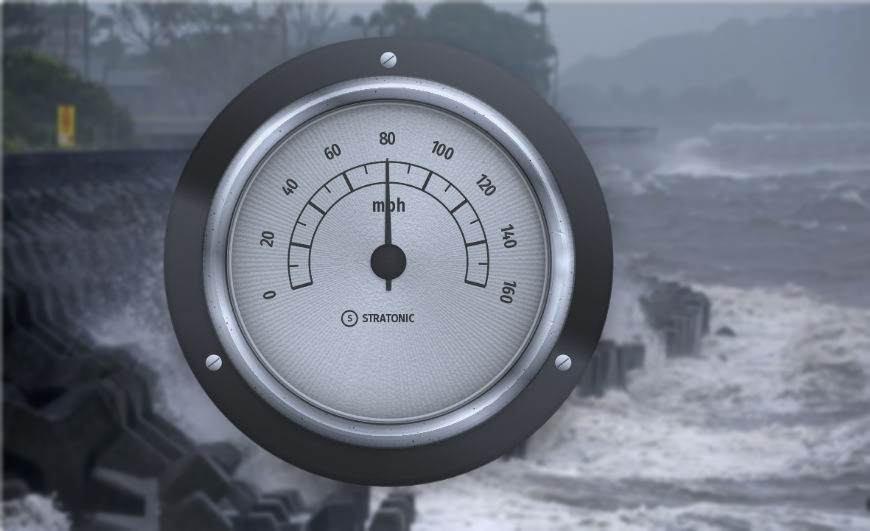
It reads 80 mph
